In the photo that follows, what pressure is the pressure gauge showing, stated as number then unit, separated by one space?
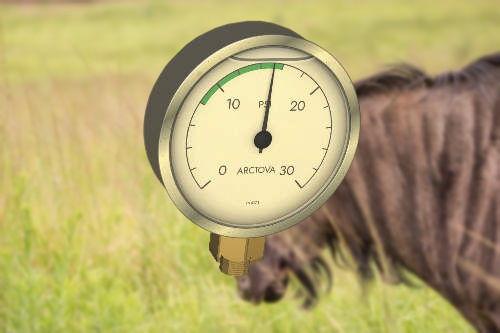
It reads 15 psi
